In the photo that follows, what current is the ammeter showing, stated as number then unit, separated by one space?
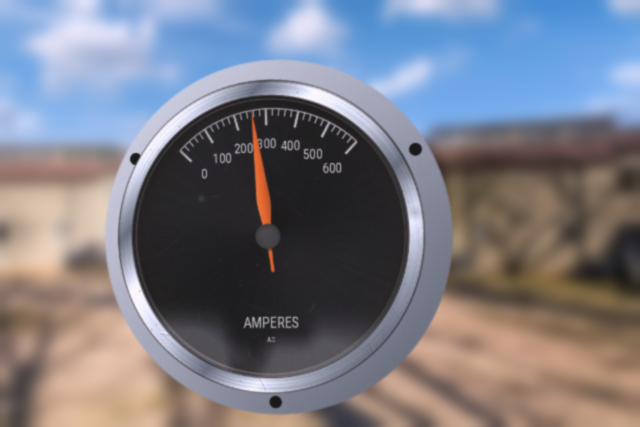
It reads 260 A
